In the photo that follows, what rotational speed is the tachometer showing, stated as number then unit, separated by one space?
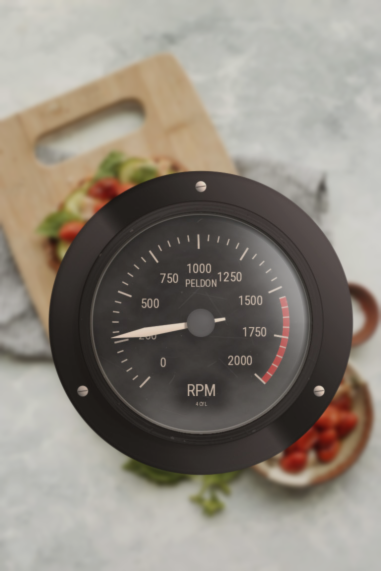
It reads 275 rpm
